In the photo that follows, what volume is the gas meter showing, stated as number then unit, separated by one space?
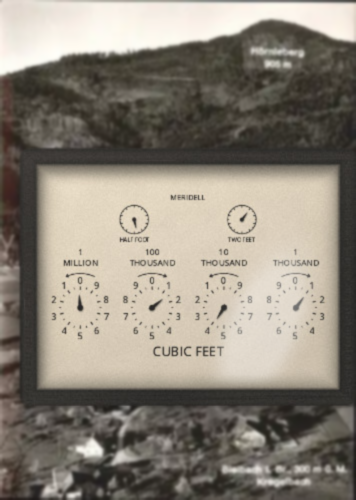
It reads 14100 ft³
